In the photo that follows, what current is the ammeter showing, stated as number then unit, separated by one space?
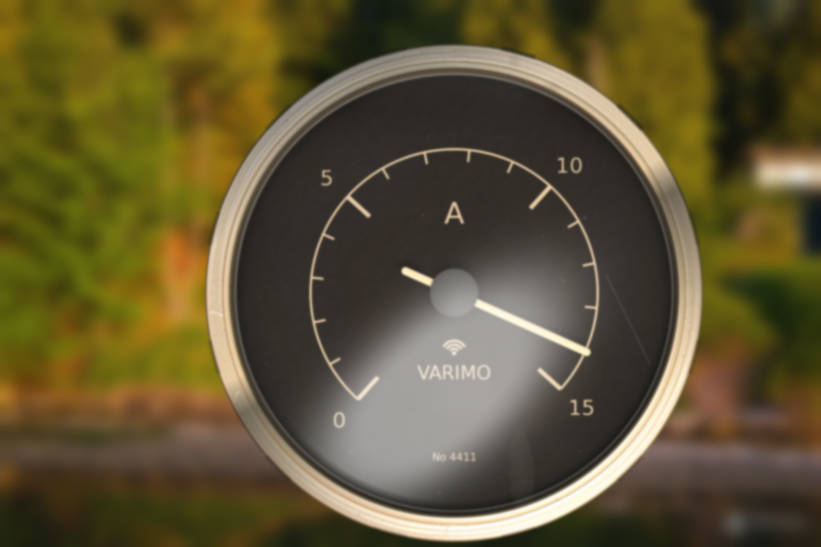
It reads 14 A
